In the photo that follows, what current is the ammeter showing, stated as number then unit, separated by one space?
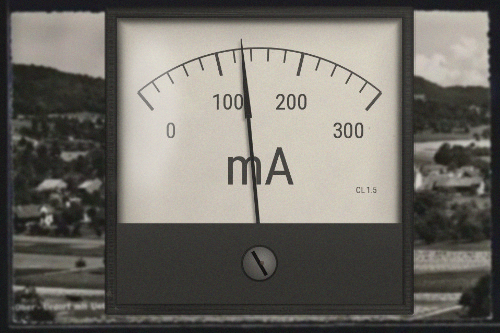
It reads 130 mA
